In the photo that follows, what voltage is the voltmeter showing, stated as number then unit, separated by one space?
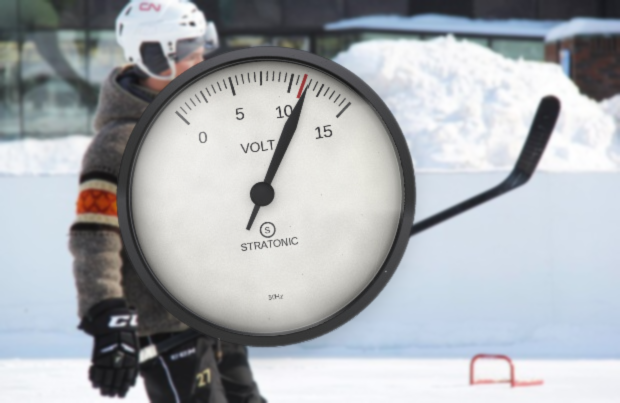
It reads 11.5 V
